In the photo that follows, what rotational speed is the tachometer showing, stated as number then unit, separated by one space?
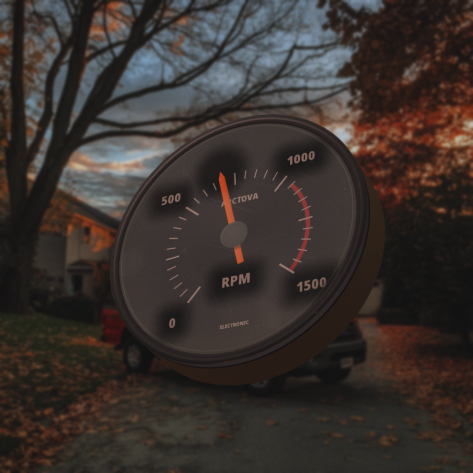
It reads 700 rpm
